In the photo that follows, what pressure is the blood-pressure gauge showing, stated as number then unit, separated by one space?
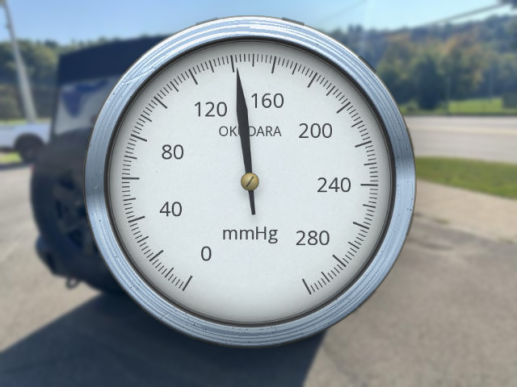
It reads 142 mmHg
